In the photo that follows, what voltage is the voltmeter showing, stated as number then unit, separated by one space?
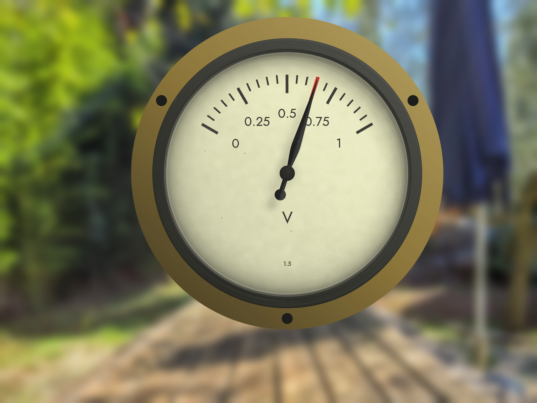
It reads 0.65 V
